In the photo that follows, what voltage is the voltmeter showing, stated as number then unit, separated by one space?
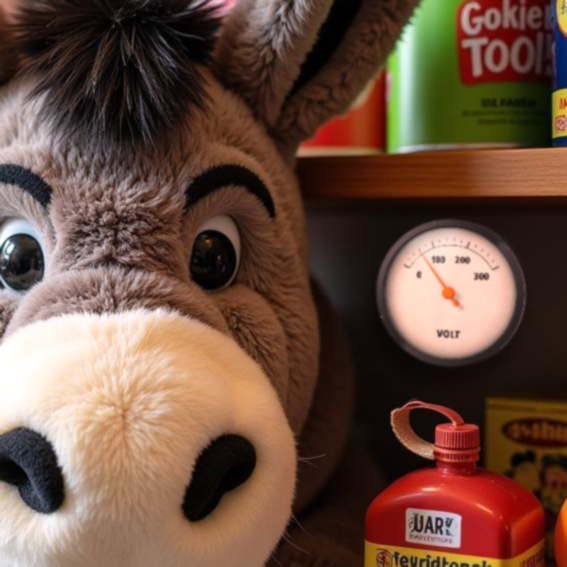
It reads 60 V
